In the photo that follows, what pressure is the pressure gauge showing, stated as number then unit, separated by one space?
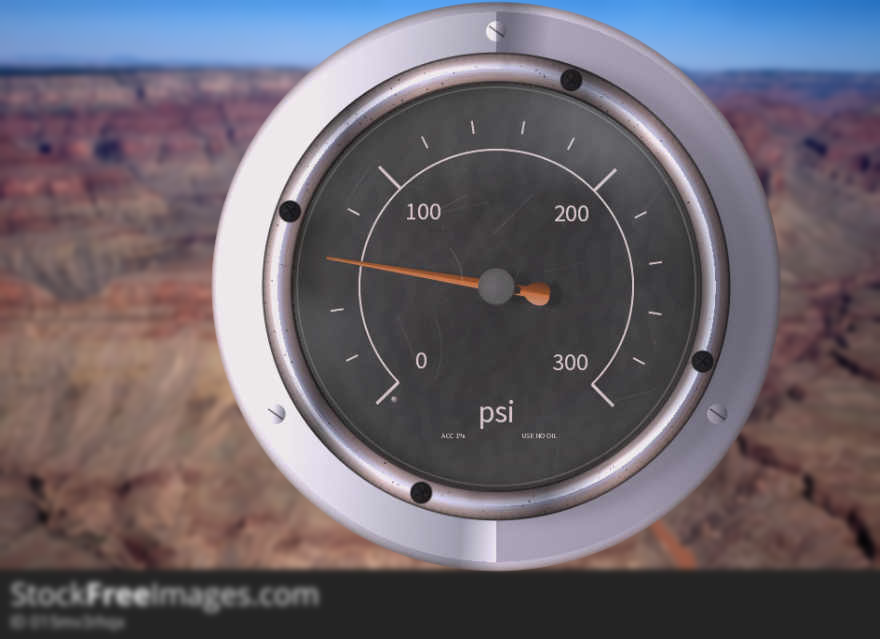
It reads 60 psi
